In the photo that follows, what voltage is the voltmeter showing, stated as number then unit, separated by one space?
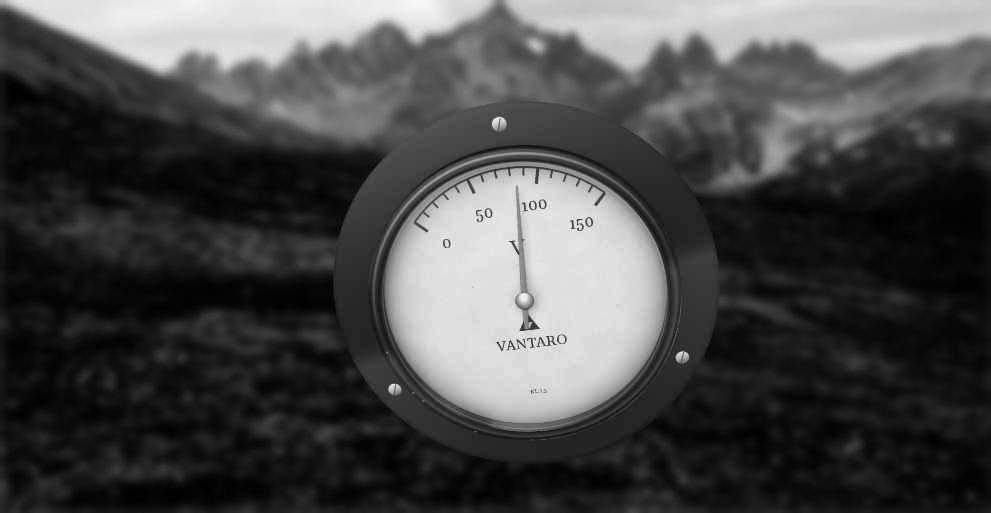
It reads 85 V
